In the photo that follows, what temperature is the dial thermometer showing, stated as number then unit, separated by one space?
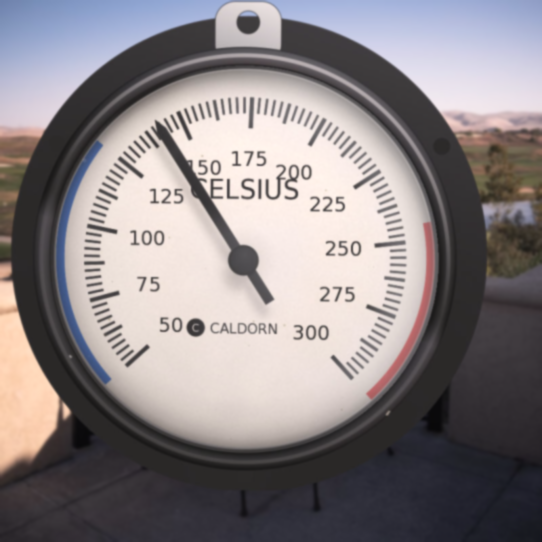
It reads 142.5 °C
